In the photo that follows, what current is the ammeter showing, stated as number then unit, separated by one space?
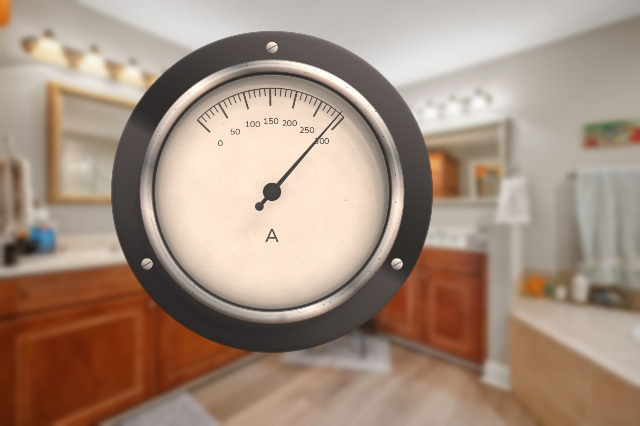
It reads 290 A
